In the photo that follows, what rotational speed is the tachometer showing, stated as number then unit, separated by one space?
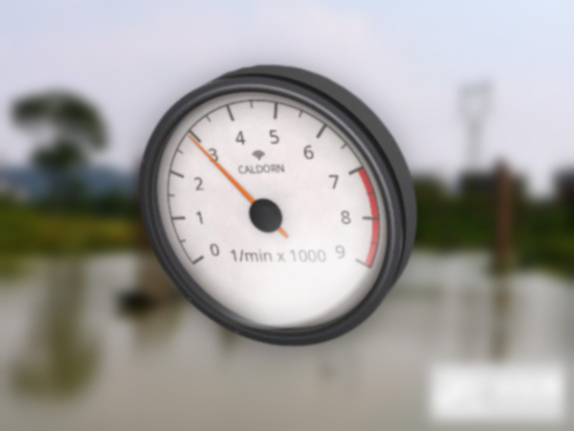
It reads 3000 rpm
